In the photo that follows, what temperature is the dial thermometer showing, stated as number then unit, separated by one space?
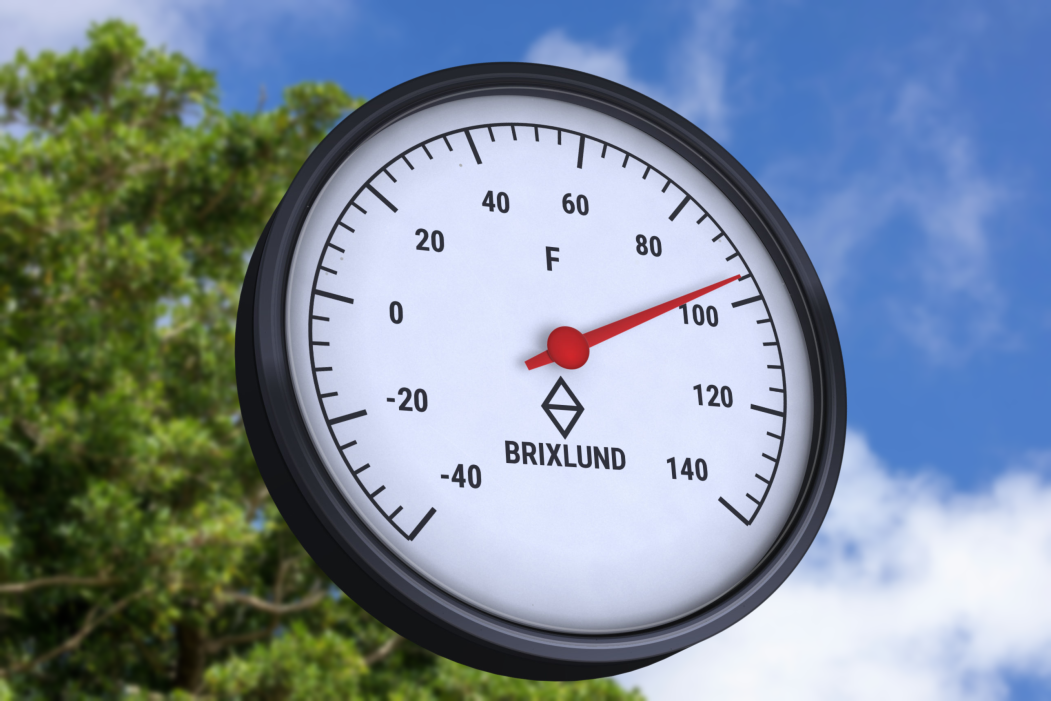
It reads 96 °F
